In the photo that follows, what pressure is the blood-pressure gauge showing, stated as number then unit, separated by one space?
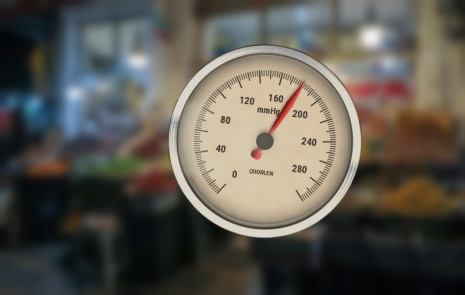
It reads 180 mmHg
